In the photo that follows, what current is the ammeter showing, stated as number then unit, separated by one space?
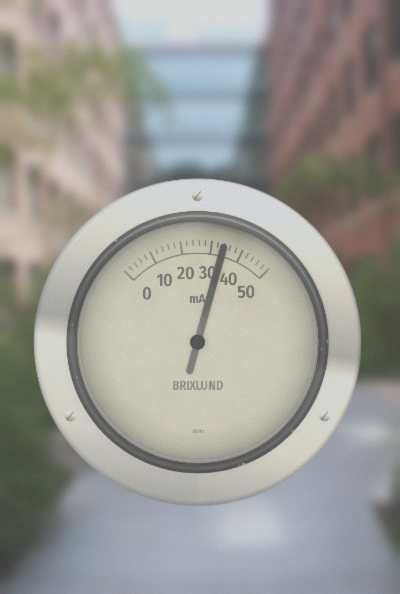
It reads 34 mA
